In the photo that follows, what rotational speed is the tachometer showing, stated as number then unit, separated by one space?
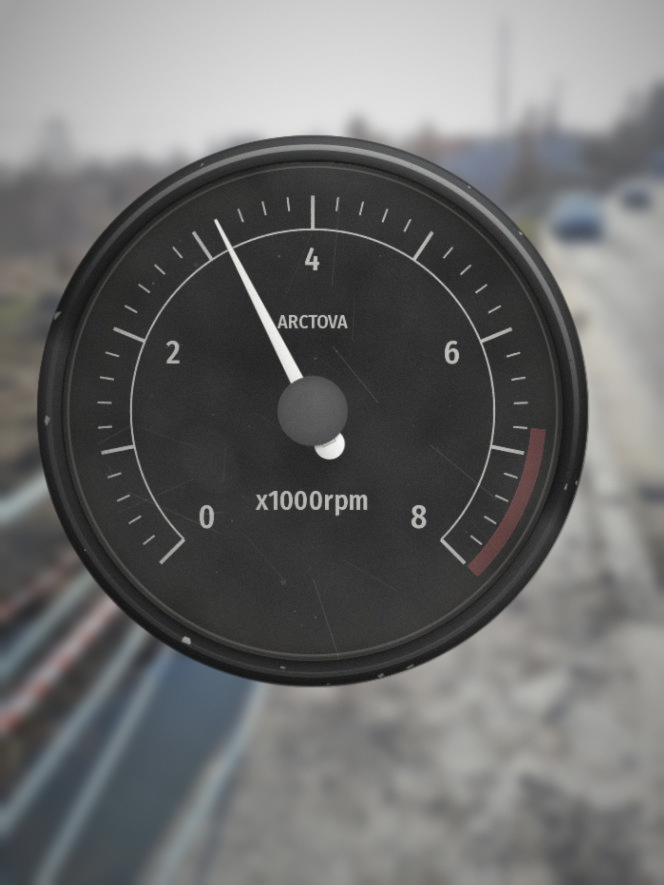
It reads 3200 rpm
